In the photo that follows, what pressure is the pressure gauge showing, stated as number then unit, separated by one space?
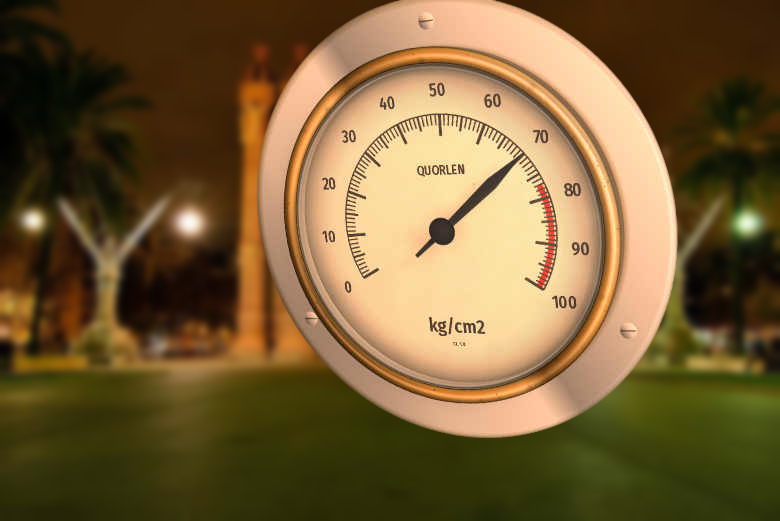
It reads 70 kg/cm²
